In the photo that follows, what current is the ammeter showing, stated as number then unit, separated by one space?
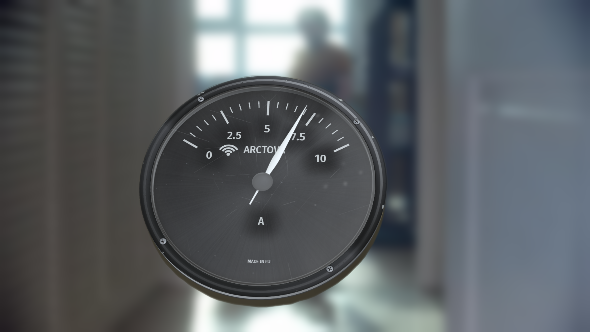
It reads 7 A
